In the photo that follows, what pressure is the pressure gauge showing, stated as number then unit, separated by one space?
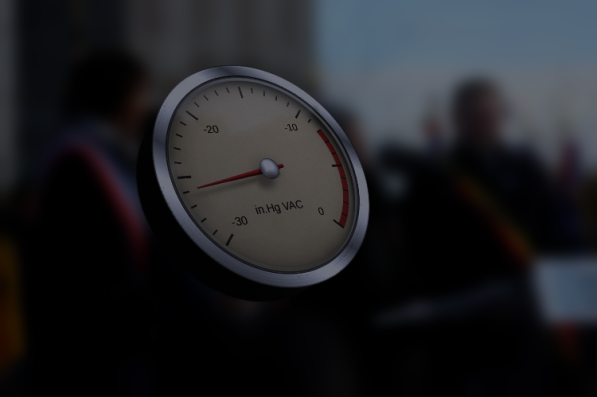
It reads -26 inHg
